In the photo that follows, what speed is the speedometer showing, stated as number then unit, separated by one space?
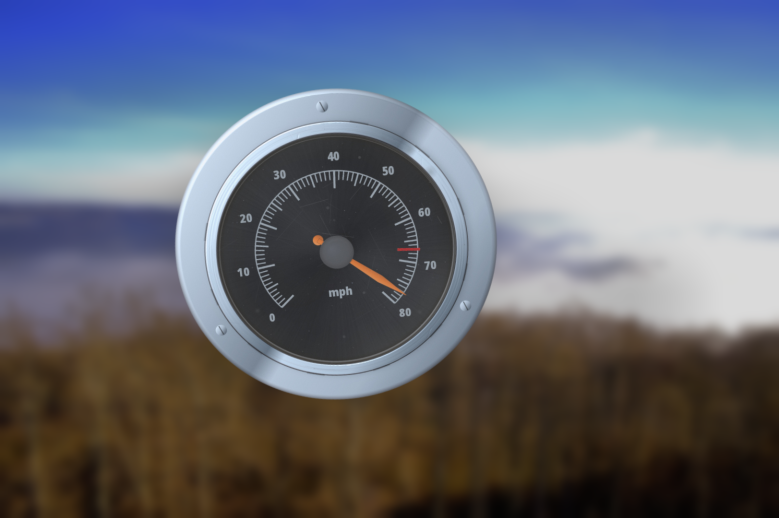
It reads 77 mph
